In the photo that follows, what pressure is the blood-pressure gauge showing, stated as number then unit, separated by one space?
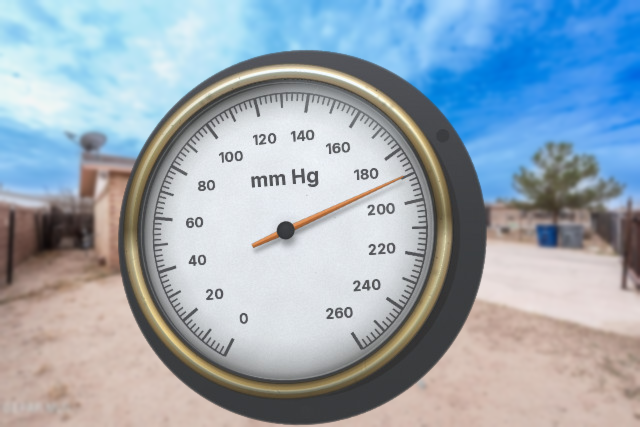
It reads 190 mmHg
